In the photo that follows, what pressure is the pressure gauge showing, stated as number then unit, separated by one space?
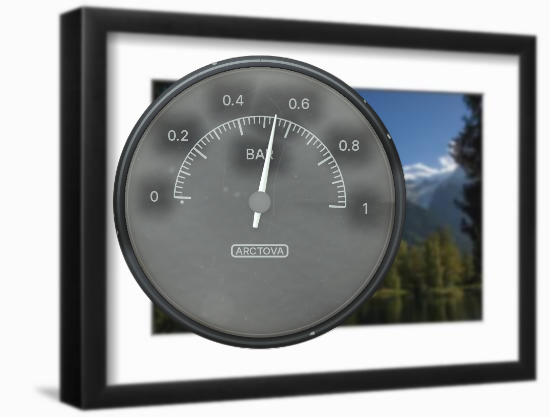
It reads 0.54 bar
